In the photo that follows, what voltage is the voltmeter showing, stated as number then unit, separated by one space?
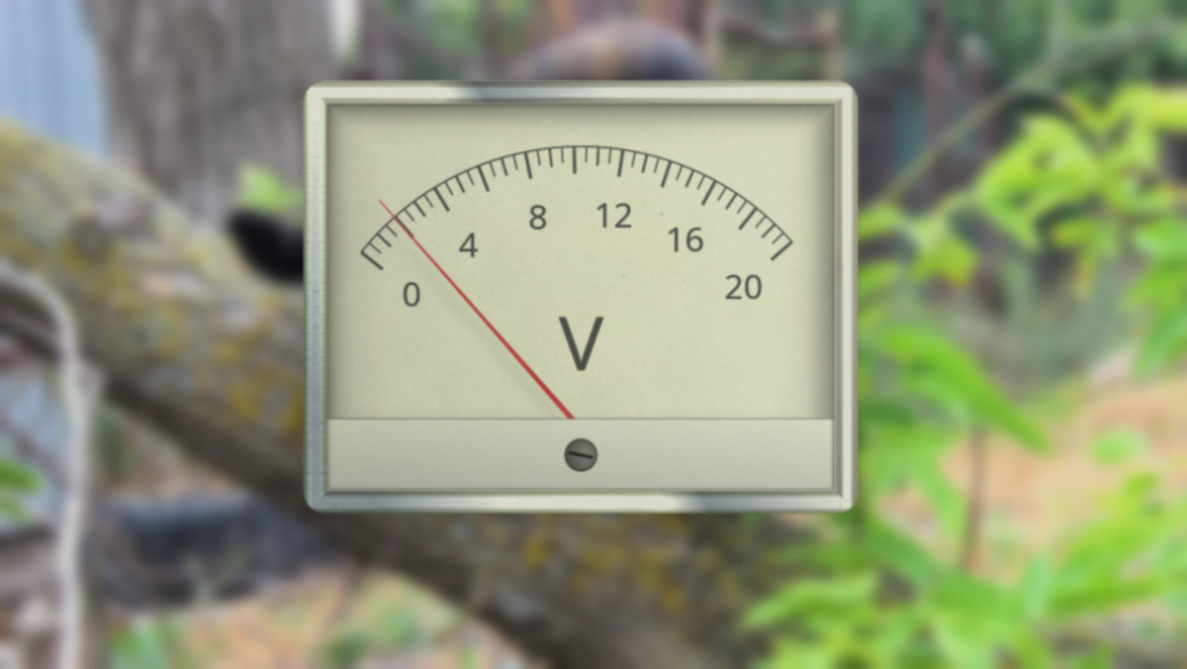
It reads 2 V
